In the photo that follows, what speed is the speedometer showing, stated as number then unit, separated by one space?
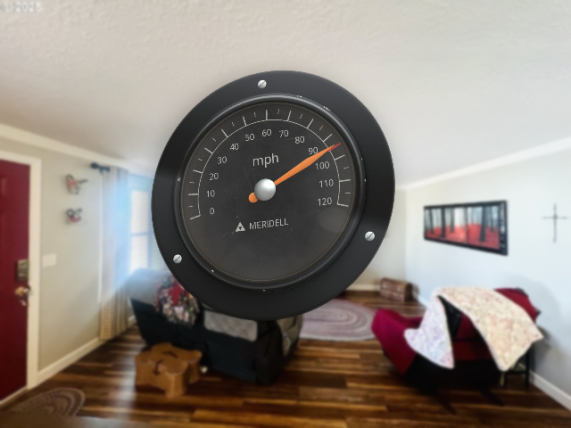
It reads 95 mph
